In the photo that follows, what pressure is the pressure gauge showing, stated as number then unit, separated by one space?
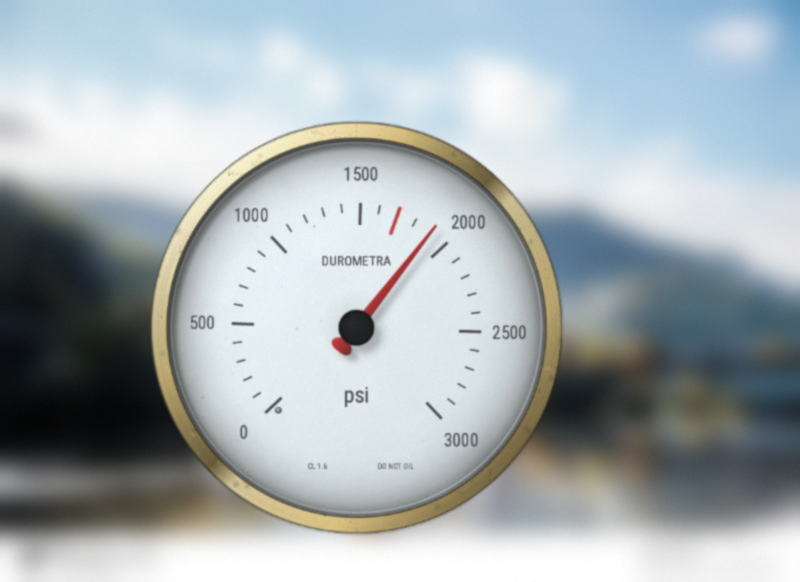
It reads 1900 psi
